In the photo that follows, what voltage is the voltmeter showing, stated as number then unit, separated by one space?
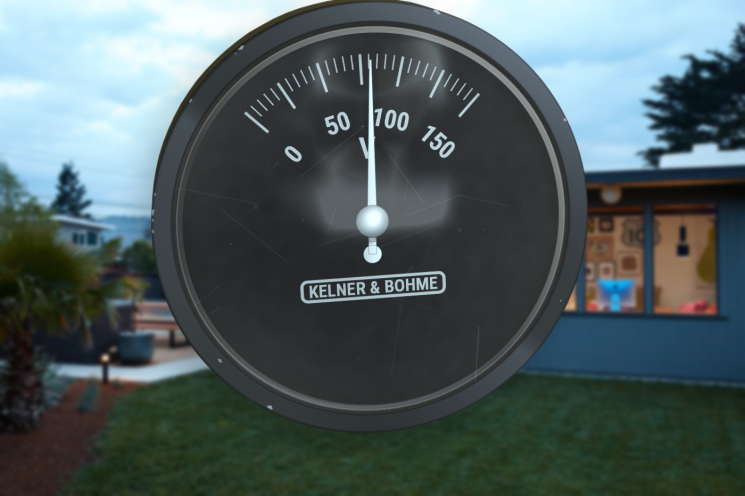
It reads 80 V
